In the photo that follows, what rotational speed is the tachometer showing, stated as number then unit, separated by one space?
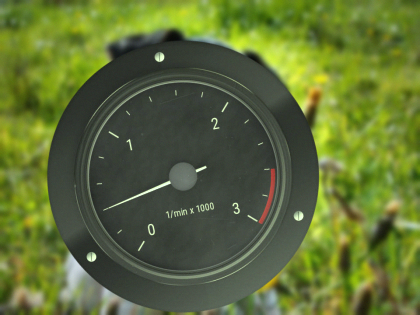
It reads 400 rpm
